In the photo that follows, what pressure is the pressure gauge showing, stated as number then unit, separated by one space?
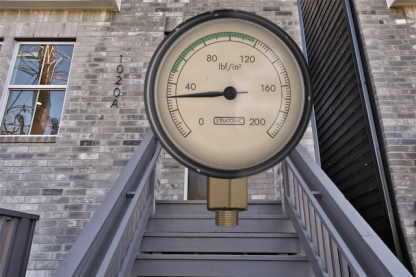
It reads 30 psi
